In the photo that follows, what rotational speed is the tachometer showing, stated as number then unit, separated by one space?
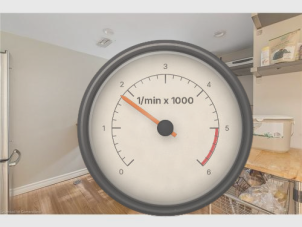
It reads 1800 rpm
